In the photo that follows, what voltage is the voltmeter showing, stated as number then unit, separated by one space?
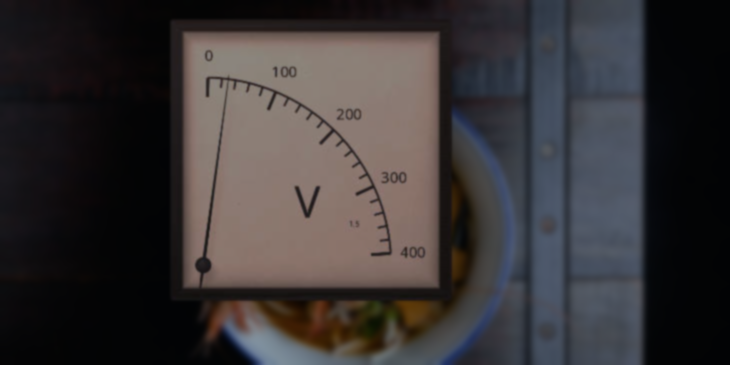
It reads 30 V
